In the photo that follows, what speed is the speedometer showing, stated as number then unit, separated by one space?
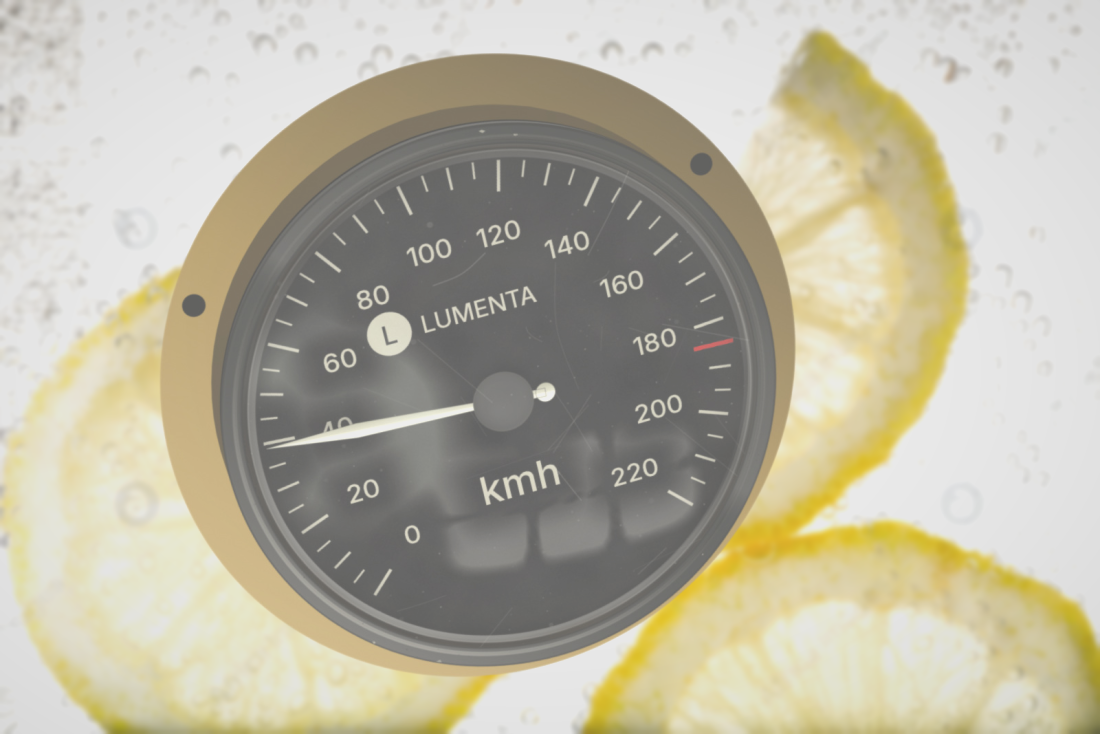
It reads 40 km/h
